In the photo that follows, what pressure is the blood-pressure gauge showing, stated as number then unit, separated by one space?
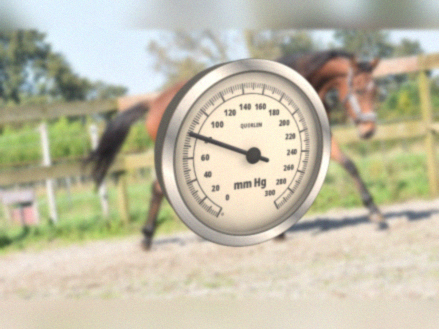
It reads 80 mmHg
